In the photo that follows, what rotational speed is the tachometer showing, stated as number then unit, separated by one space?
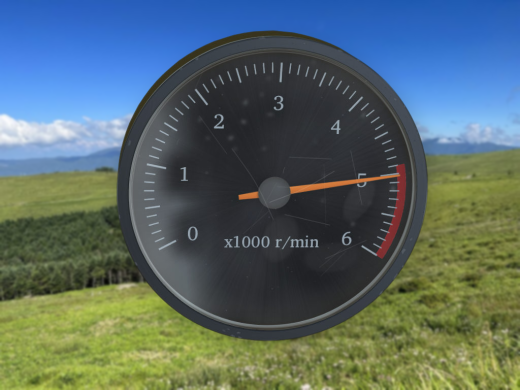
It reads 5000 rpm
